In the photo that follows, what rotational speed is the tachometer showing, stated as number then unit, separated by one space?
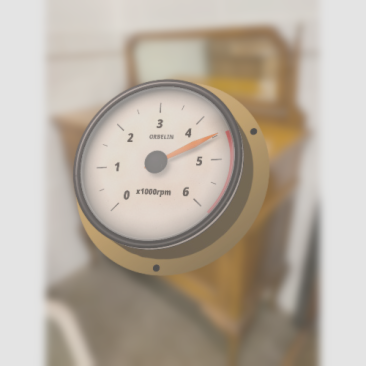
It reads 4500 rpm
